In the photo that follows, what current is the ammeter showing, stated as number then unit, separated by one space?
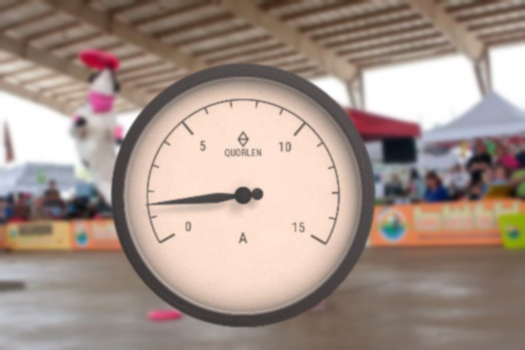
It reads 1.5 A
